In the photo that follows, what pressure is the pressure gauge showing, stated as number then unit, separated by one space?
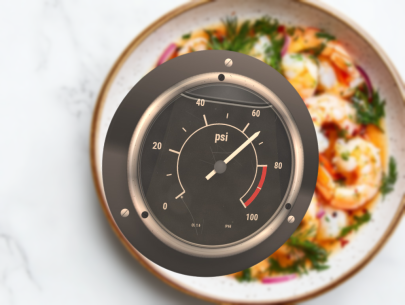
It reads 65 psi
